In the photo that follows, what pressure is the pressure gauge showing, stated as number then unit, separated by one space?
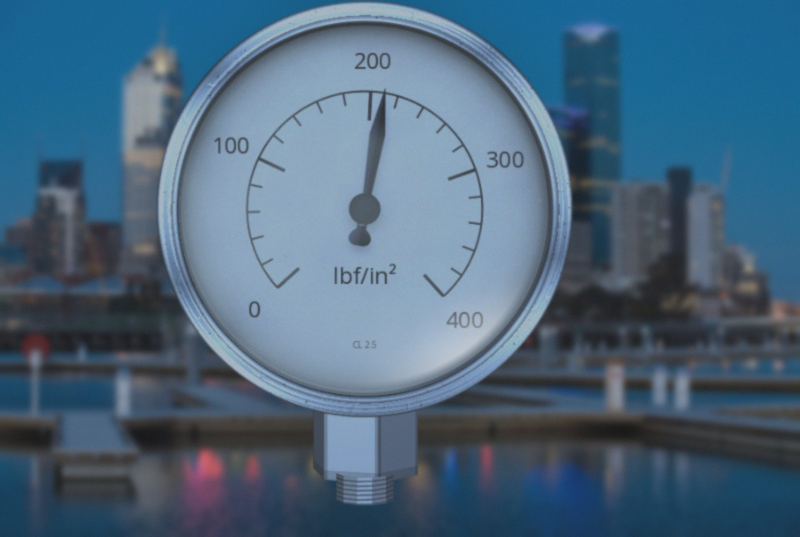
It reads 210 psi
